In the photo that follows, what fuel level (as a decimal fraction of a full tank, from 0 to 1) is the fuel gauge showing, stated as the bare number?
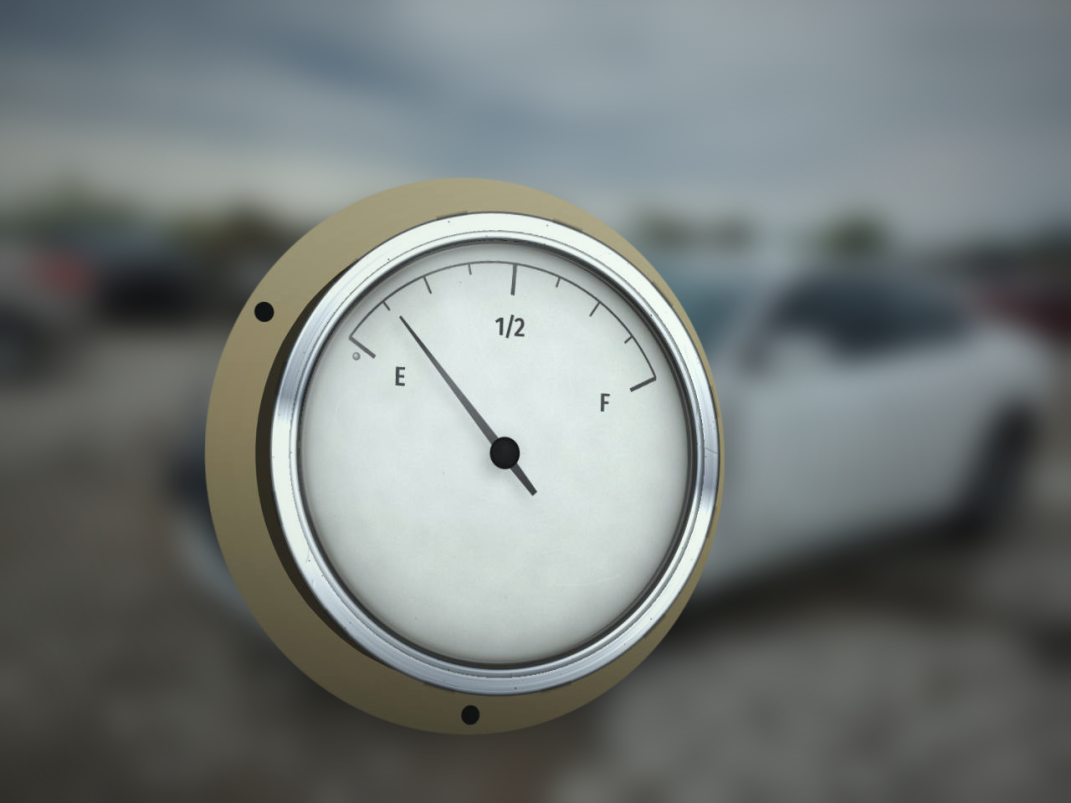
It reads 0.125
